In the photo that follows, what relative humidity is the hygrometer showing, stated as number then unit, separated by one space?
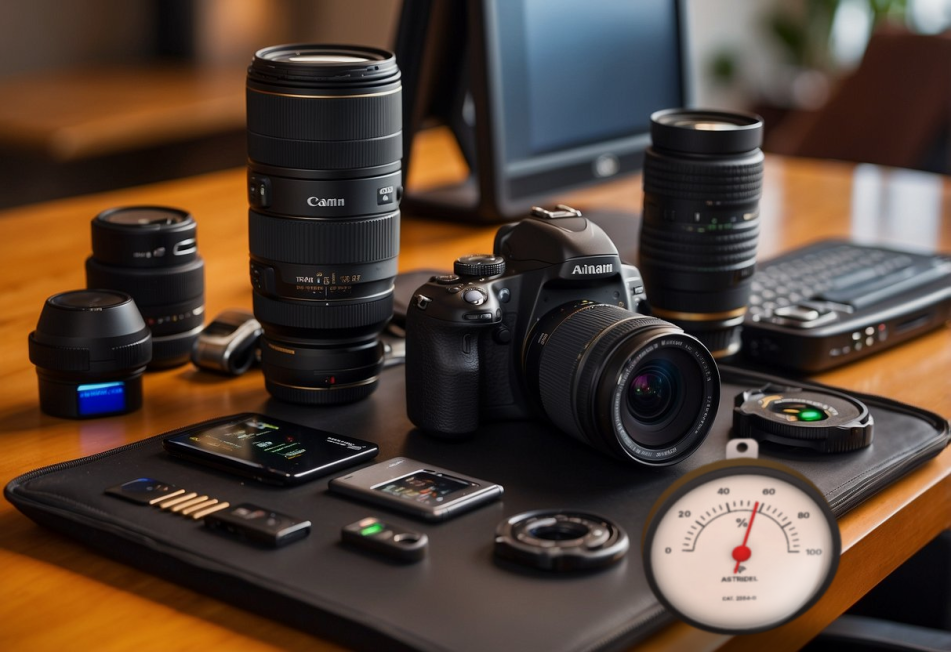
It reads 56 %
